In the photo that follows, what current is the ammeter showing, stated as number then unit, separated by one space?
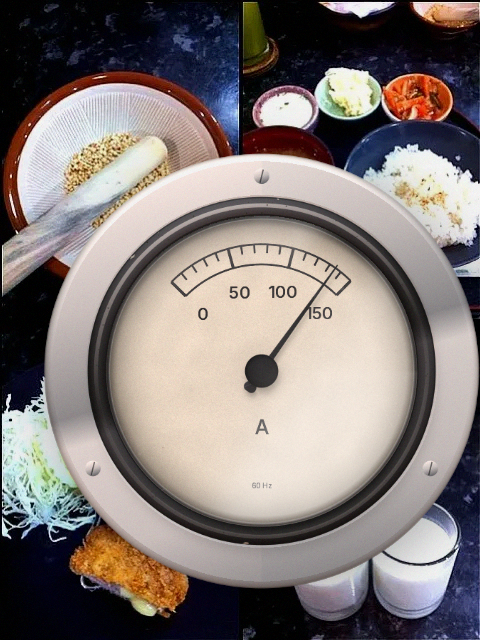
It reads 135 A
